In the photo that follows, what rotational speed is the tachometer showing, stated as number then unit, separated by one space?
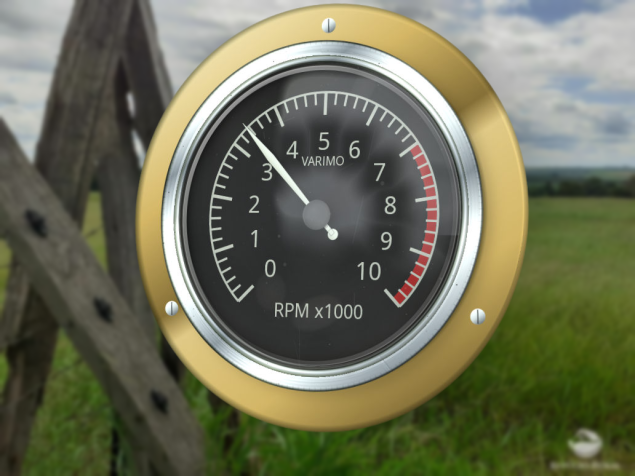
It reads 3400 rpm
